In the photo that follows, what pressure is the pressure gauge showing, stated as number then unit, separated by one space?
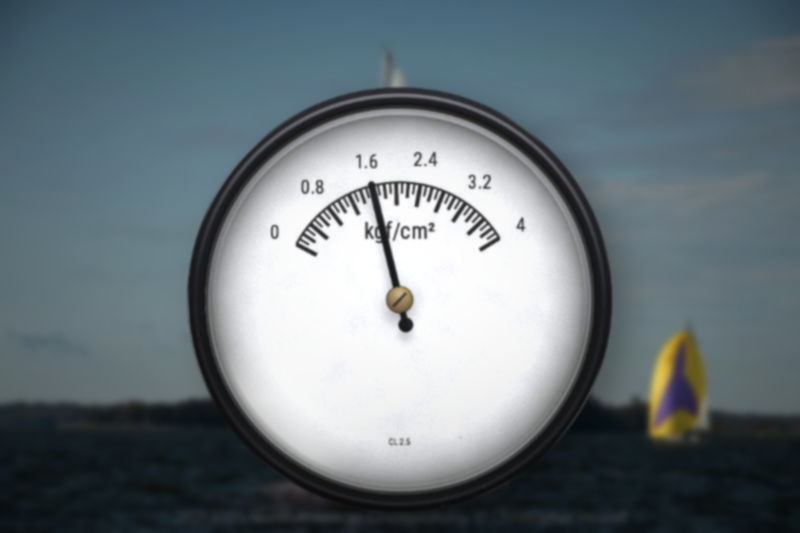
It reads 1.6 kg/cm²
